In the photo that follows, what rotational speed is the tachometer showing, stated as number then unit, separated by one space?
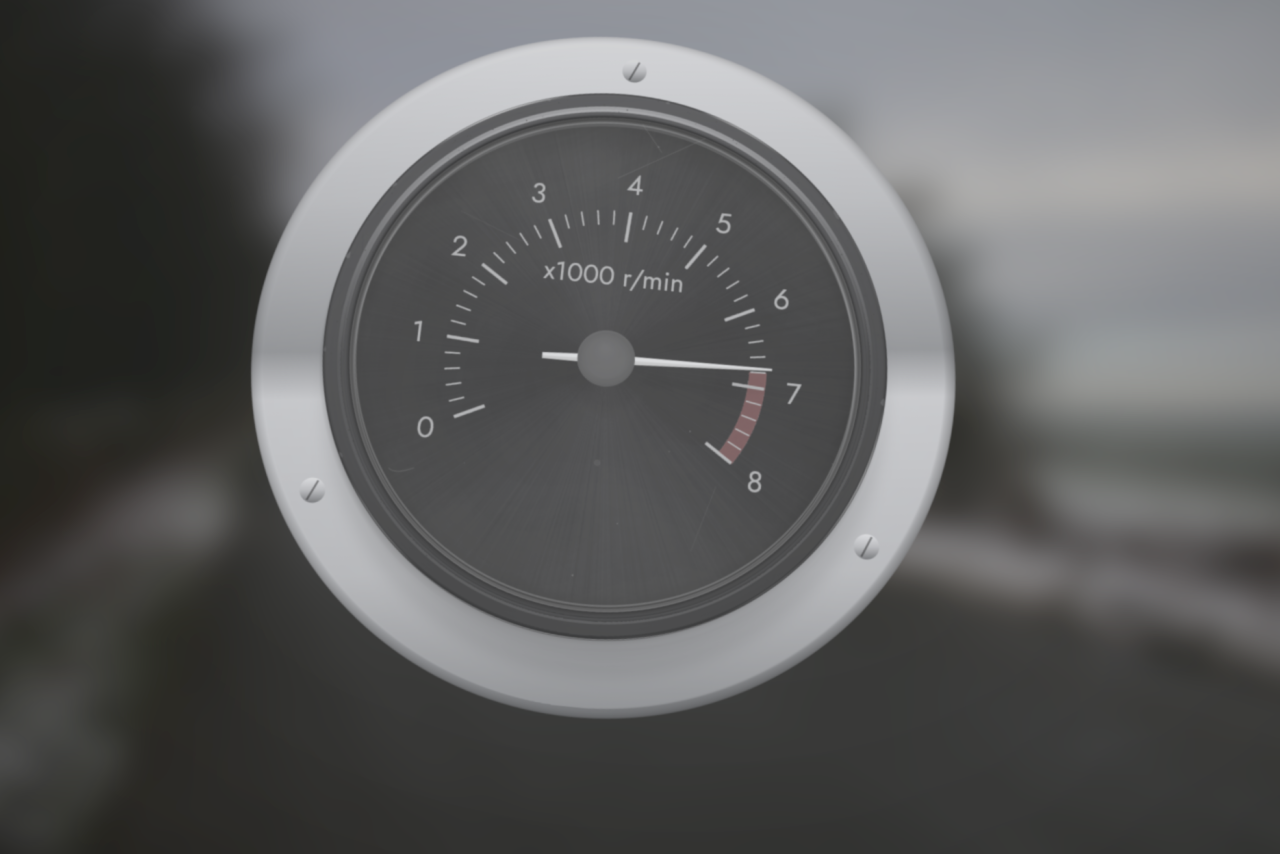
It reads 6800 rpm
